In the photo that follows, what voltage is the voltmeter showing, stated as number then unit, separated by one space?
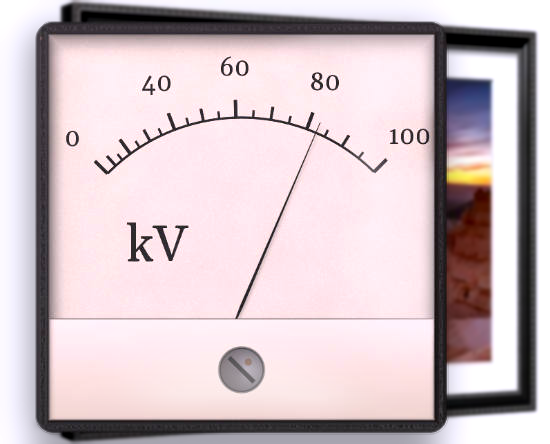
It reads 82.5 kV
